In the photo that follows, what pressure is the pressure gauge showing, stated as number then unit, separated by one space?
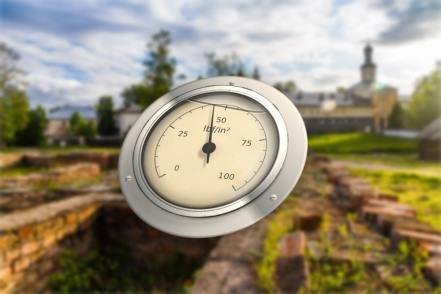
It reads 45 psi
